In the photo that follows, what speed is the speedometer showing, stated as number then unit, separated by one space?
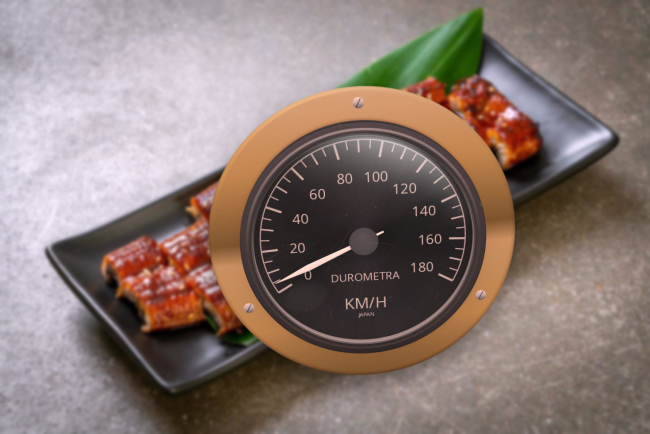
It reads 5 km/h
